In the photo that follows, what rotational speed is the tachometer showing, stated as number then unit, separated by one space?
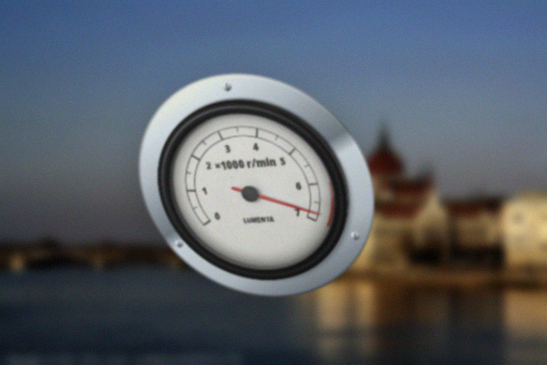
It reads 6750 rpm
